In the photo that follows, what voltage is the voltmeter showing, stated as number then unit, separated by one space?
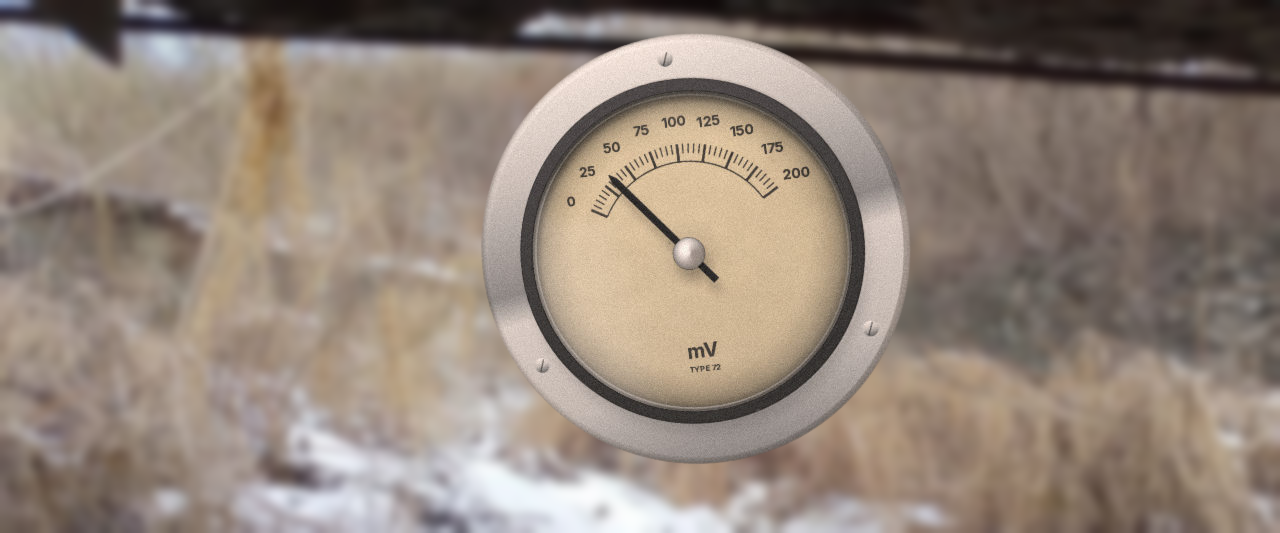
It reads 35 mV
